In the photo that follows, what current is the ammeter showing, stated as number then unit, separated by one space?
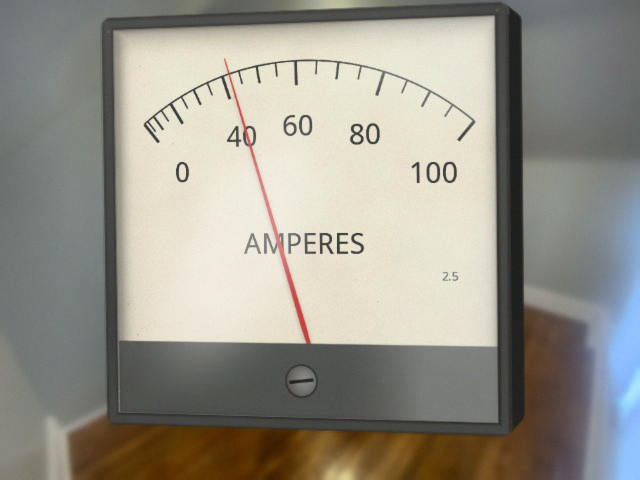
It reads 42.5 A
